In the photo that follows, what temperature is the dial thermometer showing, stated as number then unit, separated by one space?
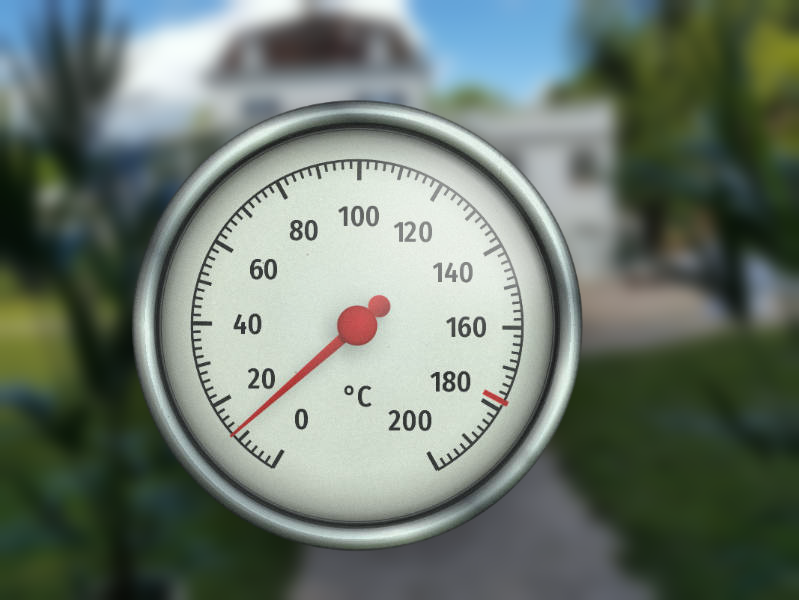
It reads 12 °C
